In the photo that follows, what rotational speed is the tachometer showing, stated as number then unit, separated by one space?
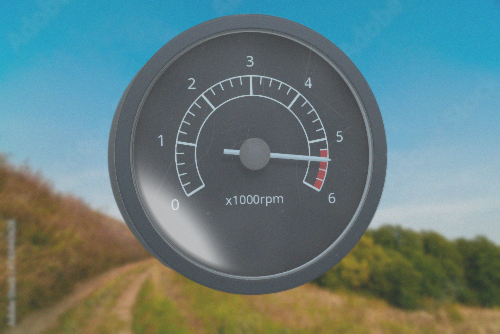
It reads 5400 rpm
